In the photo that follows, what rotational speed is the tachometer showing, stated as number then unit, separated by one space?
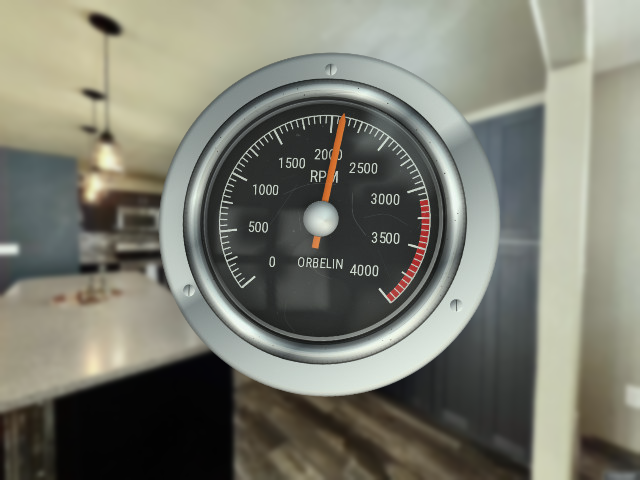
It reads 2100 rpm
